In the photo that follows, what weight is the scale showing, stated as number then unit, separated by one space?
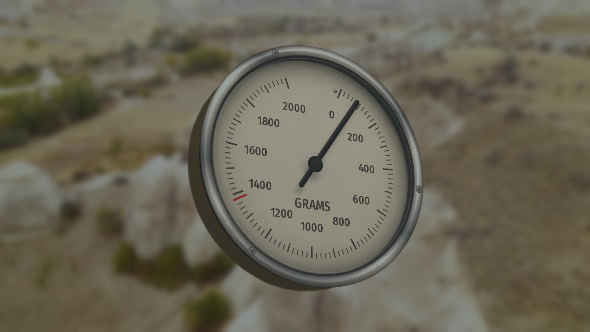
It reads 80 g
